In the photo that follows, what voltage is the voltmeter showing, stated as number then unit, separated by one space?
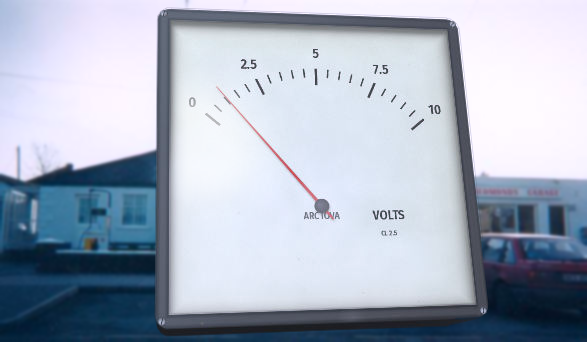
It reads 1 V
